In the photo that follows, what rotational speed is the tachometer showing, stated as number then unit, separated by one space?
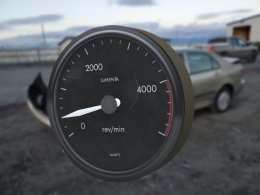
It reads 400 rpm
